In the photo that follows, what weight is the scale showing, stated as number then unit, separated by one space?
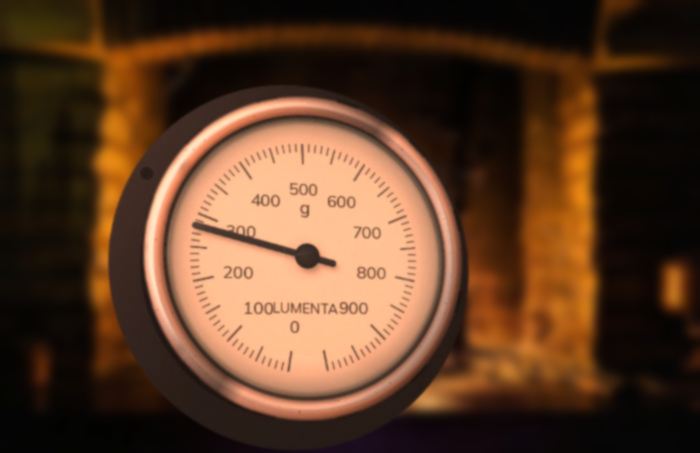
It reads 280 g
